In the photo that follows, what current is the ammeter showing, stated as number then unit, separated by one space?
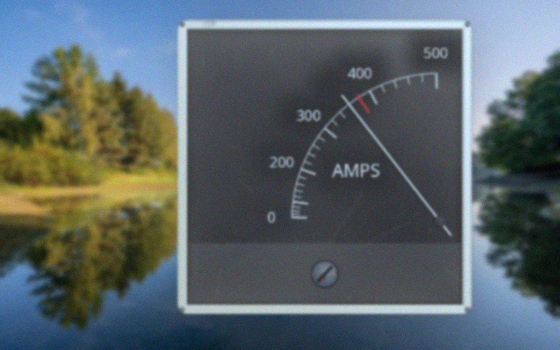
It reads 360 A
